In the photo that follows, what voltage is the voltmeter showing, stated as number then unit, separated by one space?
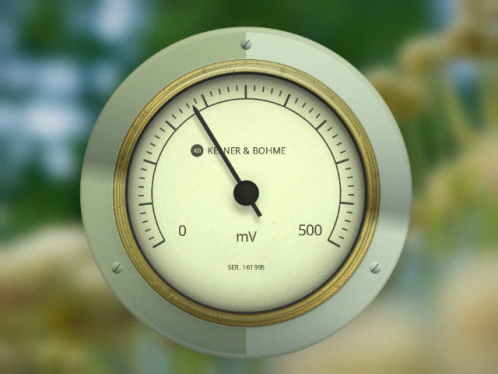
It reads 185 mV
